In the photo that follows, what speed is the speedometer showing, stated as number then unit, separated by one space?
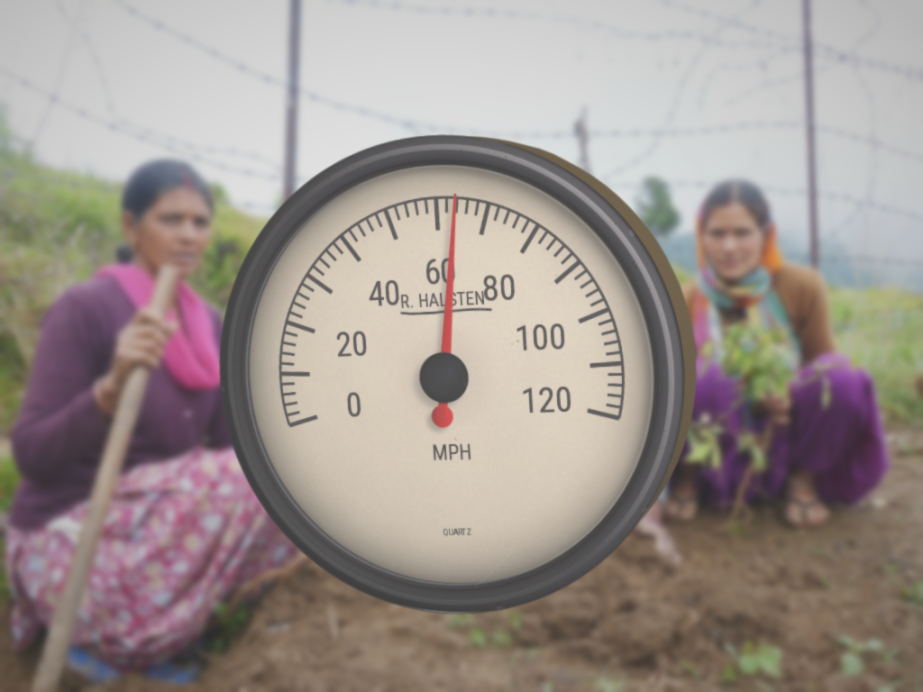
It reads 64 mph
